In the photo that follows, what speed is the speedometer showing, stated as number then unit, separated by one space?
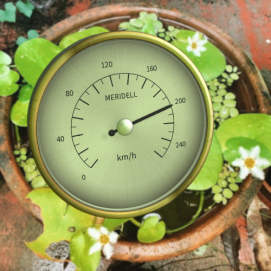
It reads 200 km/h
